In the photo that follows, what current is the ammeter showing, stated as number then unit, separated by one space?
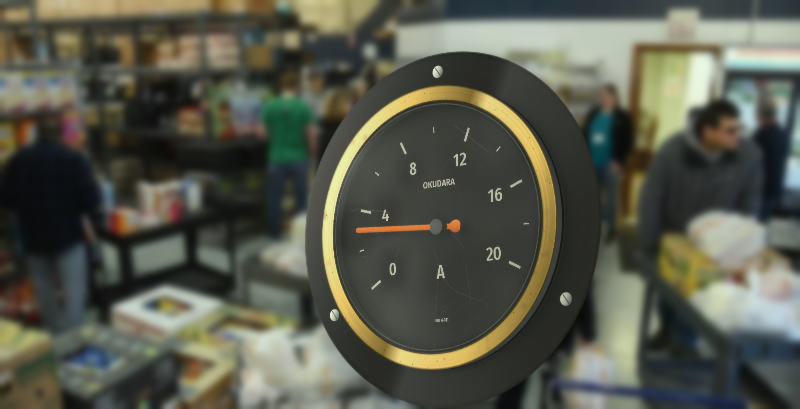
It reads 3 A
